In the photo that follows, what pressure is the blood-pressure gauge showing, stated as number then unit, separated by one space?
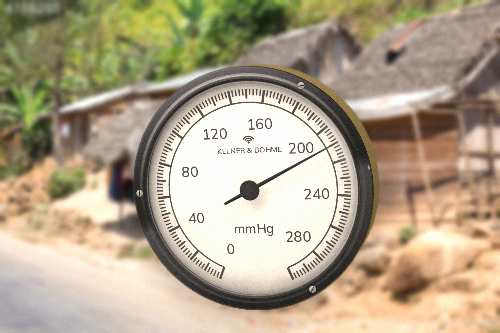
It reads 210 mmHg
